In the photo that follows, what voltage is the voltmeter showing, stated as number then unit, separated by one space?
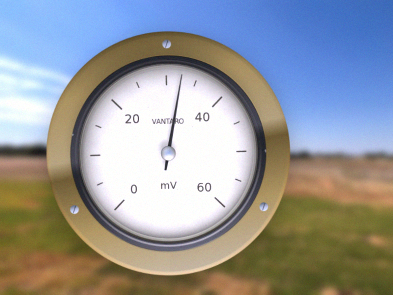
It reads 32.5 mV
